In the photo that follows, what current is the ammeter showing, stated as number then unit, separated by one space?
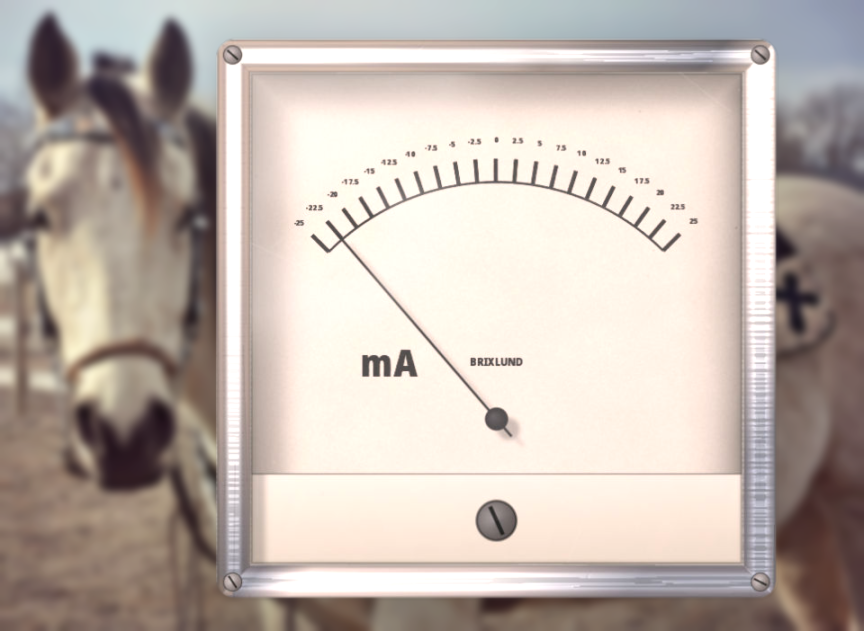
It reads -22.5 mA
